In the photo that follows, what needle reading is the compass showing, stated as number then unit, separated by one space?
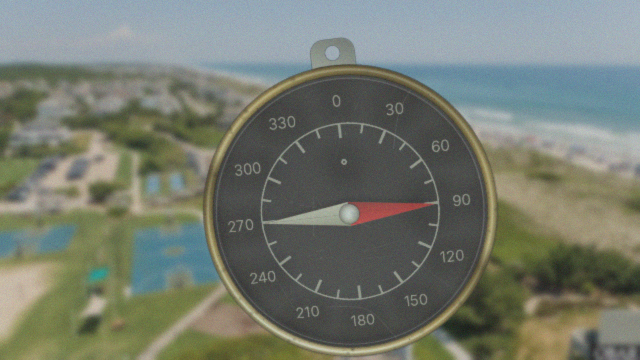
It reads 90 °
